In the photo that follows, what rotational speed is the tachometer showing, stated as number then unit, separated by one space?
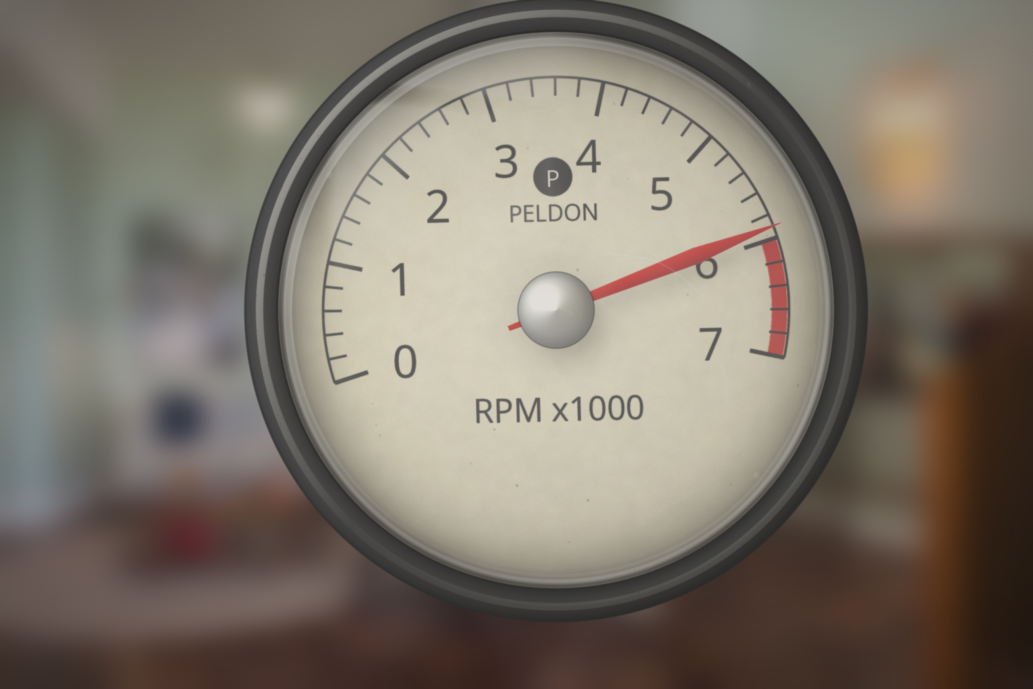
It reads 5900 rpm
